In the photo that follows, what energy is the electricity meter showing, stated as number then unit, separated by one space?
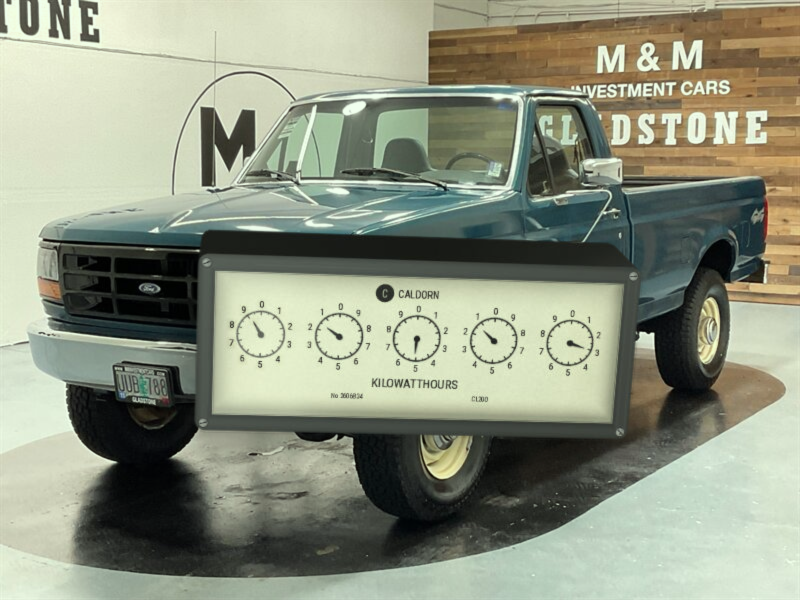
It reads 91513 kWh
